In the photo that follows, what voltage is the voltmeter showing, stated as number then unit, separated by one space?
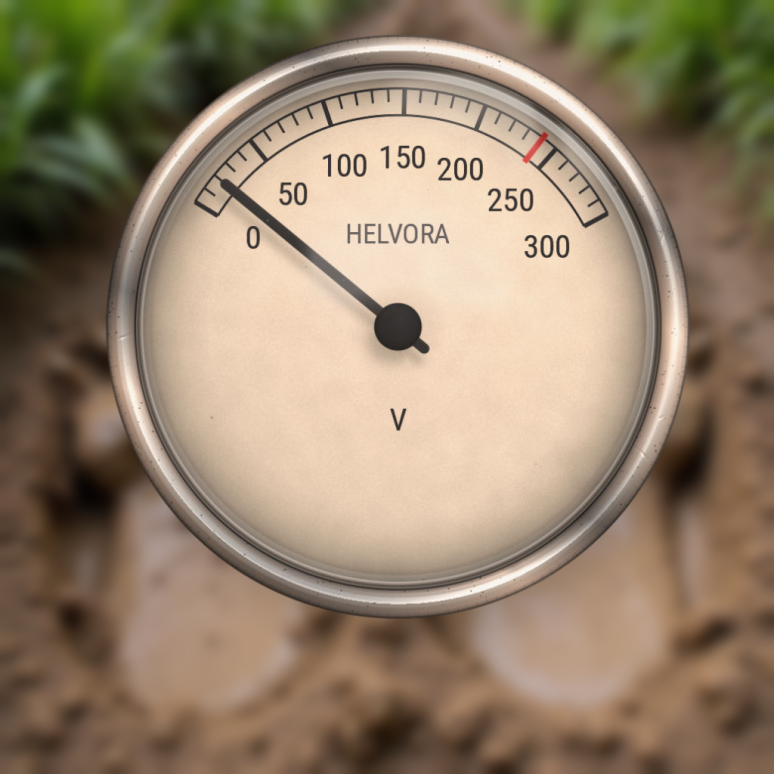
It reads 20 V
